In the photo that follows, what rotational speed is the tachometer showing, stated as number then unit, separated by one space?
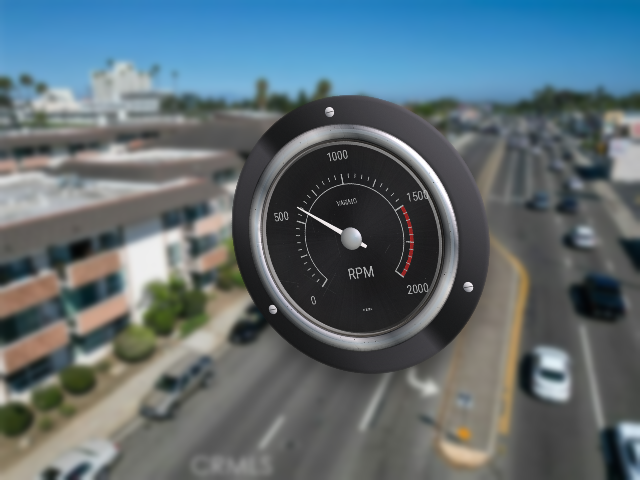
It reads 600 rpm
